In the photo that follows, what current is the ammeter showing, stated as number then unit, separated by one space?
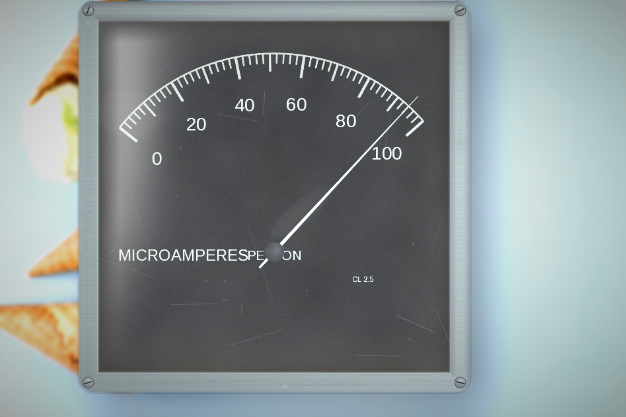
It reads 94 µA
